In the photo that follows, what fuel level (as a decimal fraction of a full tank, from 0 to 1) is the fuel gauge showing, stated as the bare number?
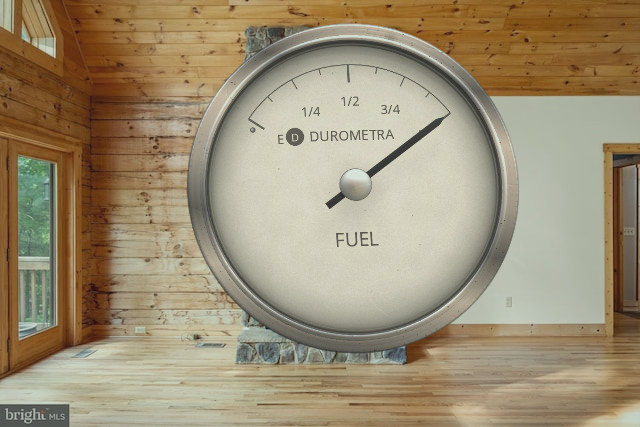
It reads 1
